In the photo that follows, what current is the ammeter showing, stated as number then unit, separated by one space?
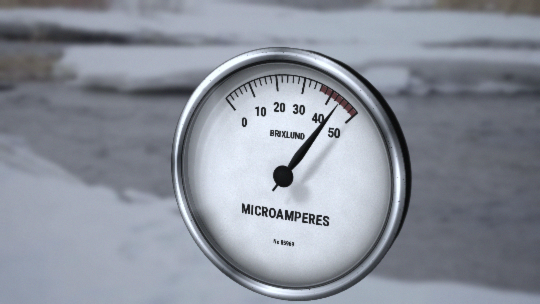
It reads 44 µA
